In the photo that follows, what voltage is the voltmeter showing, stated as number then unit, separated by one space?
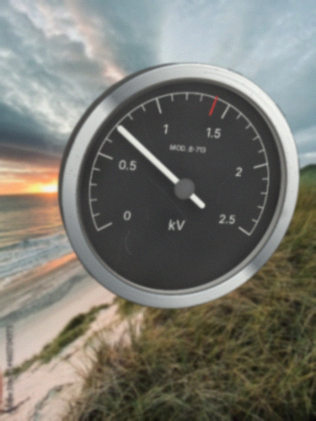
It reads 0.7 kV
